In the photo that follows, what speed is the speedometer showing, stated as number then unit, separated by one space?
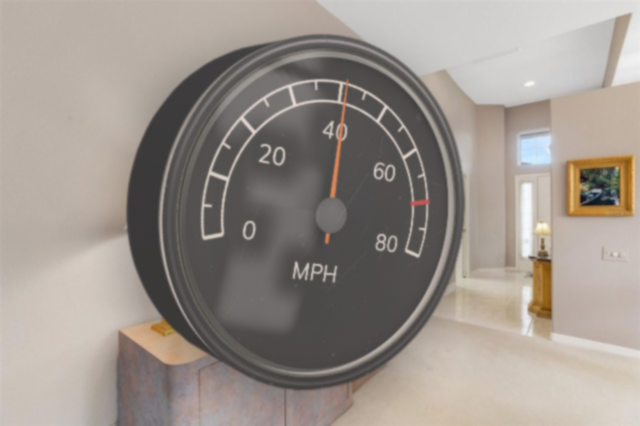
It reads 40 mph
